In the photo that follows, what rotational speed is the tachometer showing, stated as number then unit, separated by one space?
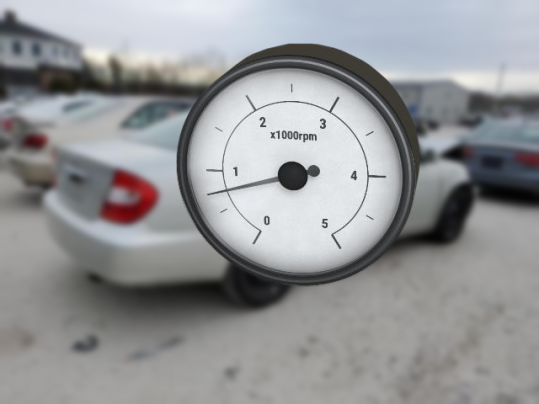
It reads 750 rpm
